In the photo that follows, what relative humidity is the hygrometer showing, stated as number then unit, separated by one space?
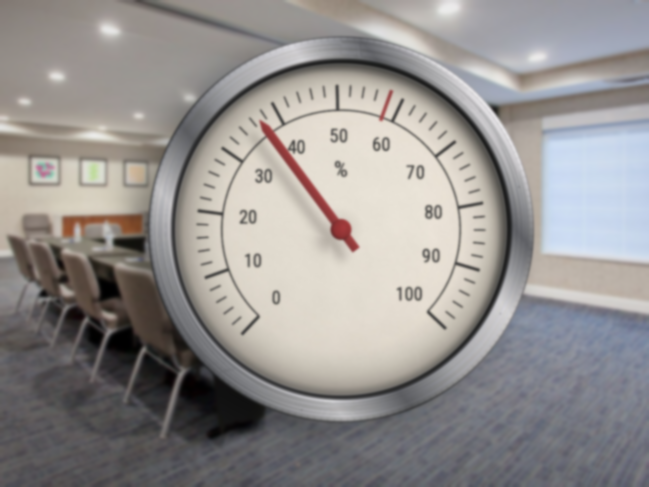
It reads 37 %
